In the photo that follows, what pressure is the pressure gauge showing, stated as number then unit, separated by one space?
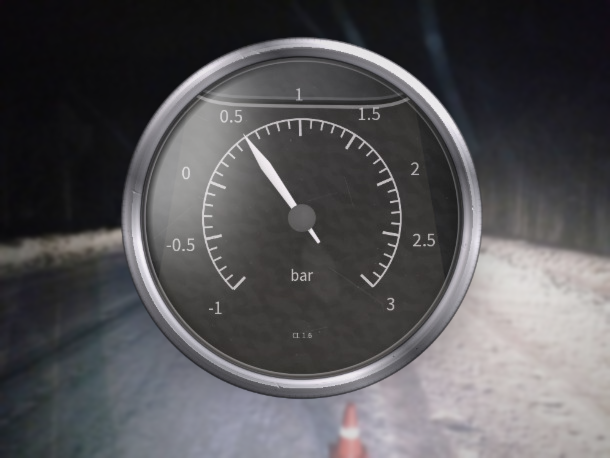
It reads 0.5 bar
